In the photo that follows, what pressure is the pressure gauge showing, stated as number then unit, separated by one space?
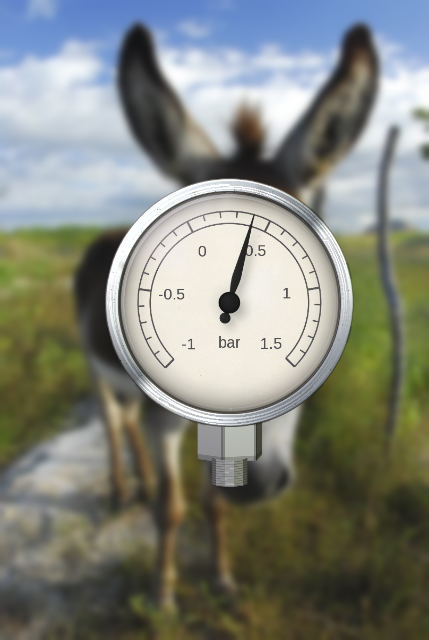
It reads 0.4 bar
